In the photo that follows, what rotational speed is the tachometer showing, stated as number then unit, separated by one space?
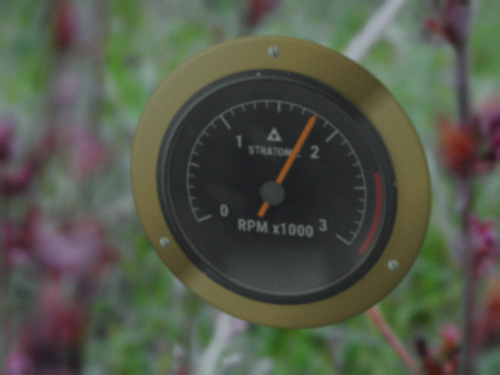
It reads 1800 rpm
